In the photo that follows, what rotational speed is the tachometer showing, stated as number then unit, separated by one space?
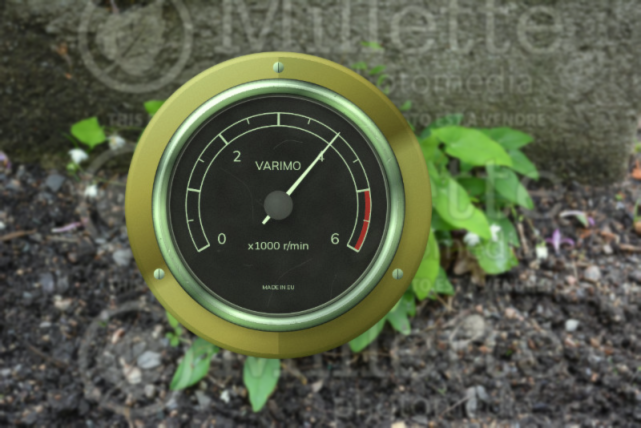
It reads 4000 rpm
